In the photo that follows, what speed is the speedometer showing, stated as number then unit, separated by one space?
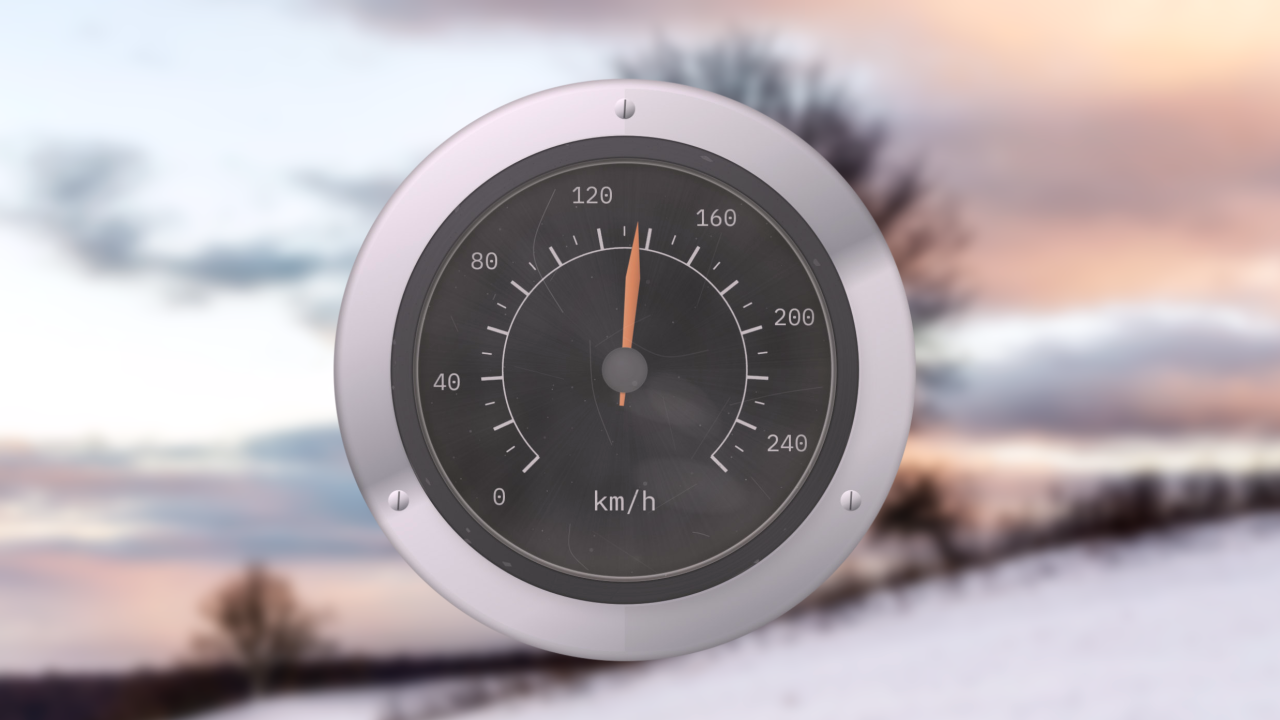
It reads 135 km/h
